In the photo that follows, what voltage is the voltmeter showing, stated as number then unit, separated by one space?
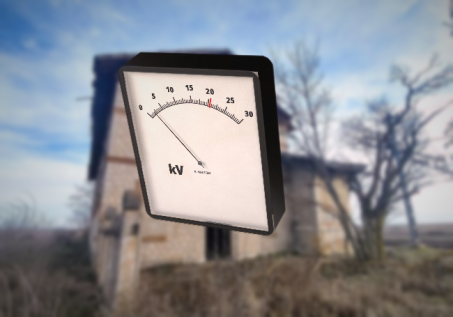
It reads 2.5 kV
